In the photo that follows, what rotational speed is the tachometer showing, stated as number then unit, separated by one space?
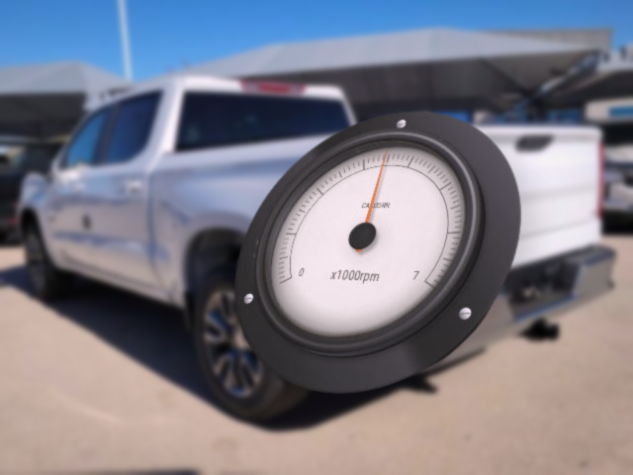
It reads 3500 rpm
